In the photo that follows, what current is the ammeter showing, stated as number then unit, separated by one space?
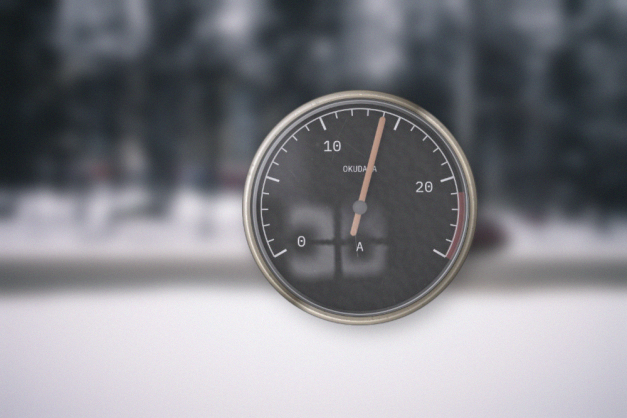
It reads 14 A
